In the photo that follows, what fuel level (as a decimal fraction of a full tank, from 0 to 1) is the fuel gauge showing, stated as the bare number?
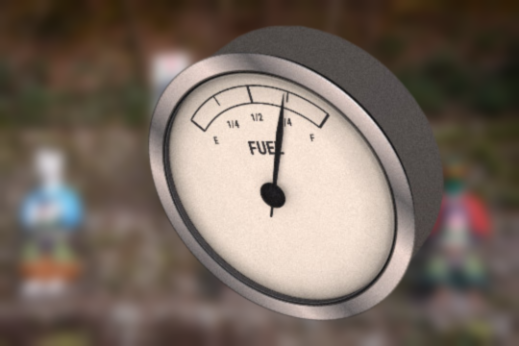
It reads 0.75
